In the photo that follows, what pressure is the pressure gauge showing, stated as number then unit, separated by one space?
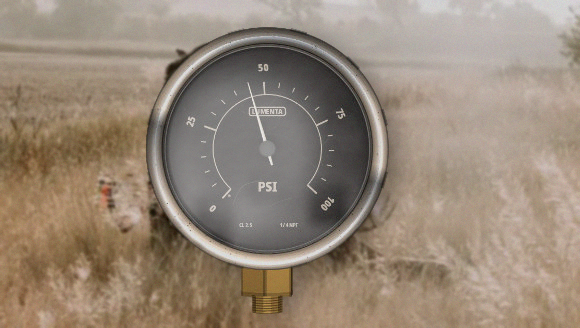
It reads 45 psi
